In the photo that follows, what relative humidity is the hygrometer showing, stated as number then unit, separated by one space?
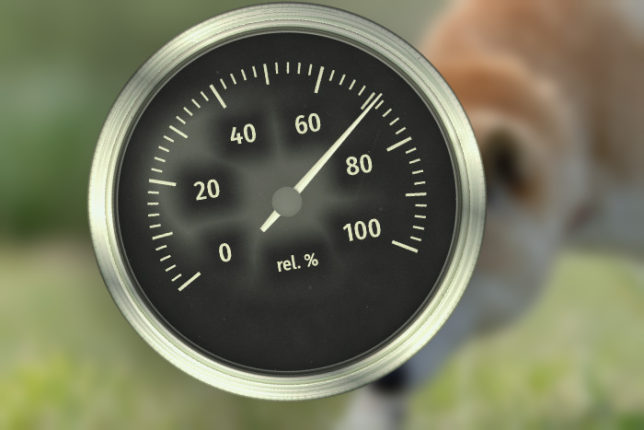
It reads 71 %
